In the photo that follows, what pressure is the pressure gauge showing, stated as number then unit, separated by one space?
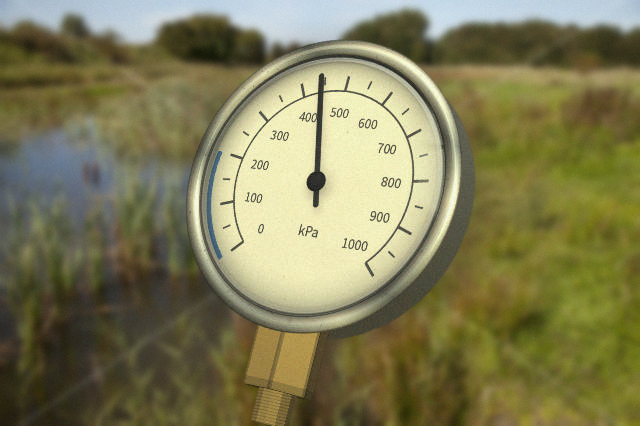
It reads 450 kPa
